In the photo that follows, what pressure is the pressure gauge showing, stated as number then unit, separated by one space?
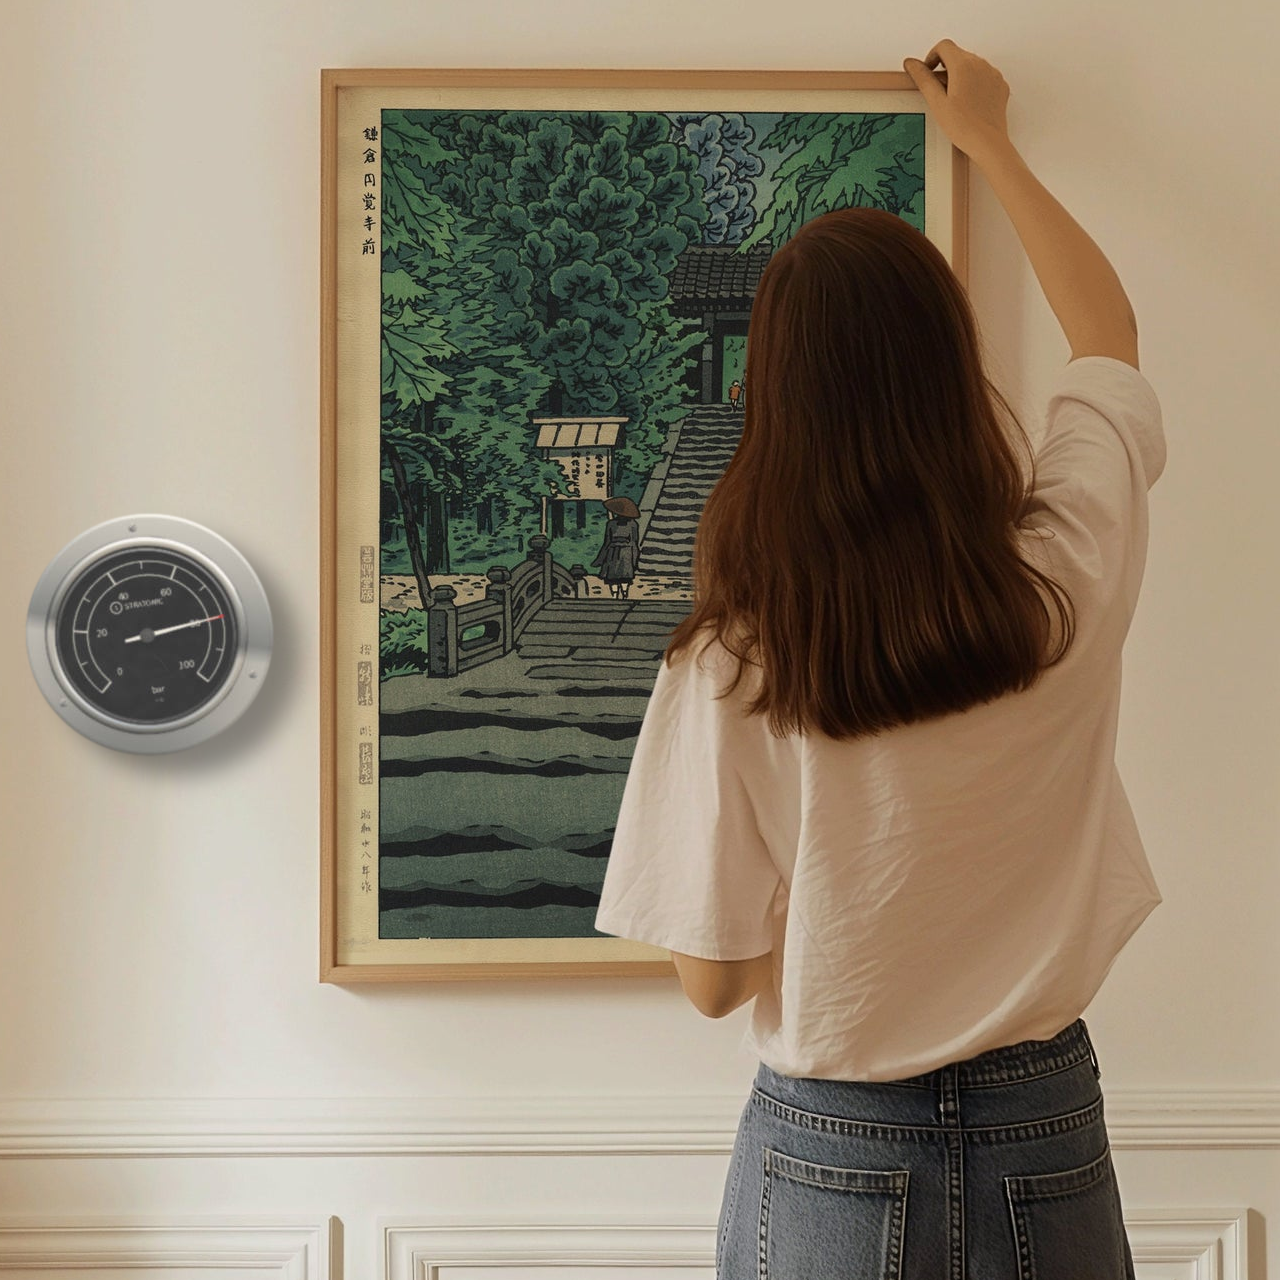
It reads 80 bar
